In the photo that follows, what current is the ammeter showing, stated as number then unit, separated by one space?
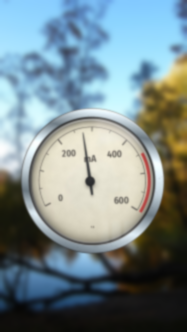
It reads 275 mA
